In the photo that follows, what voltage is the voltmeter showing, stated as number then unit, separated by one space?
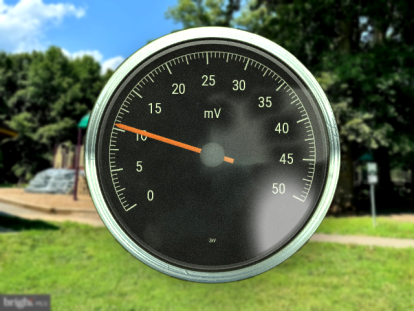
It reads 10.5 mV
